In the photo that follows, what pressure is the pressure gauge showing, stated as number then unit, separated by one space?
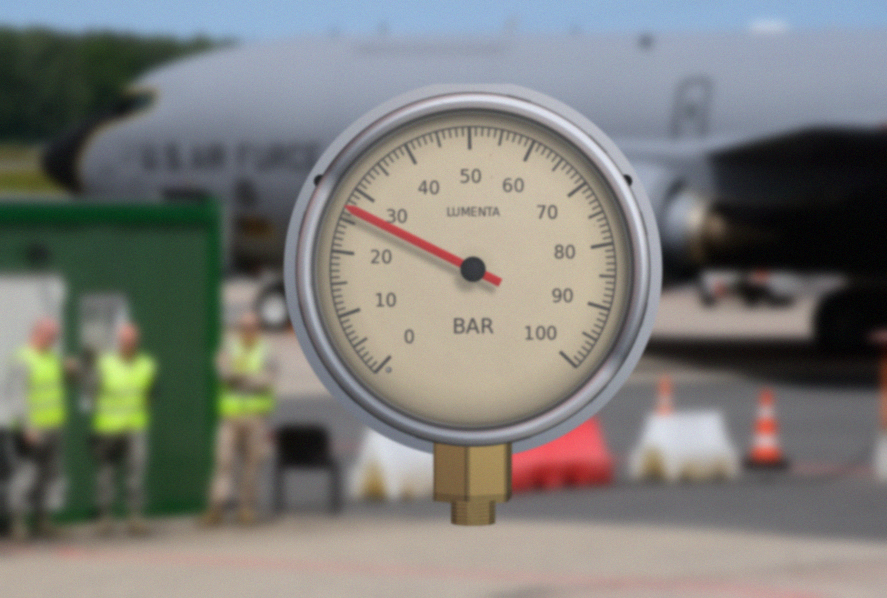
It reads 27 bar
